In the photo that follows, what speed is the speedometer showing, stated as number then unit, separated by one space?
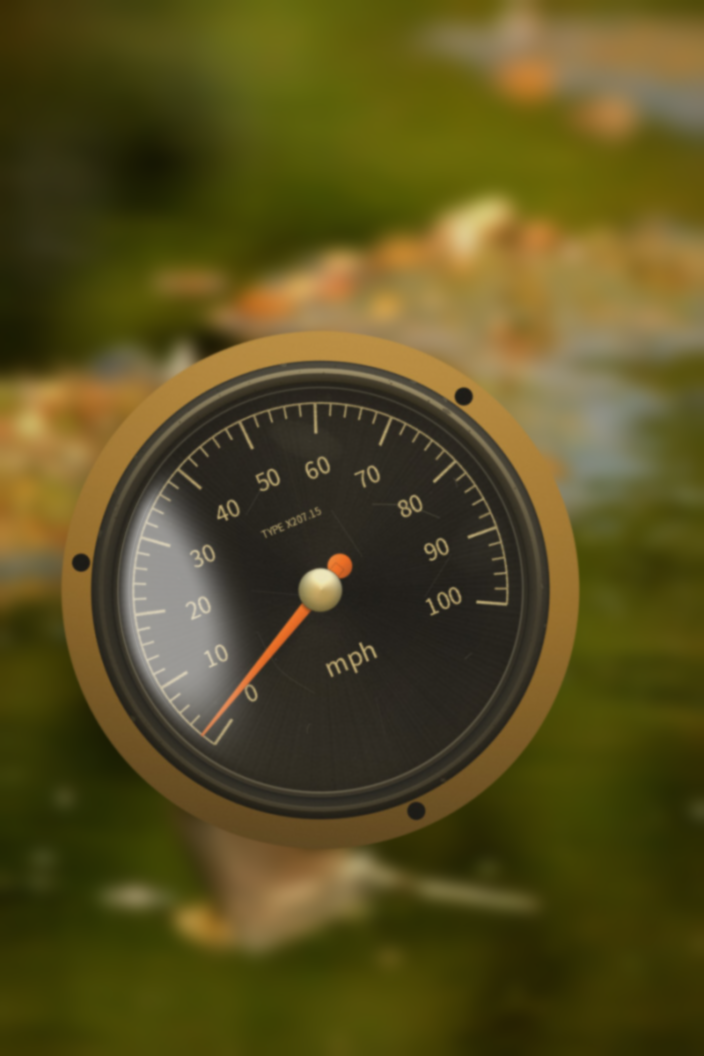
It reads 2 mph
